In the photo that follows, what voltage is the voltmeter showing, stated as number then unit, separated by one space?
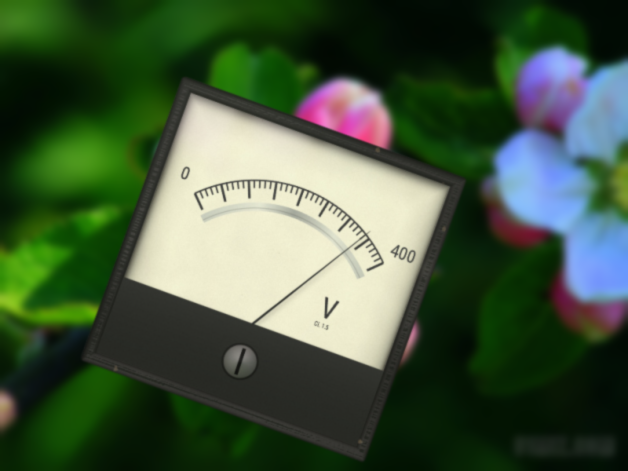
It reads 340 V
